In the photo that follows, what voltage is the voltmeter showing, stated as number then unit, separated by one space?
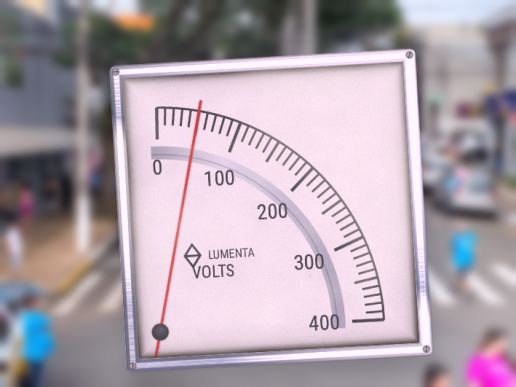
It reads 50 V
